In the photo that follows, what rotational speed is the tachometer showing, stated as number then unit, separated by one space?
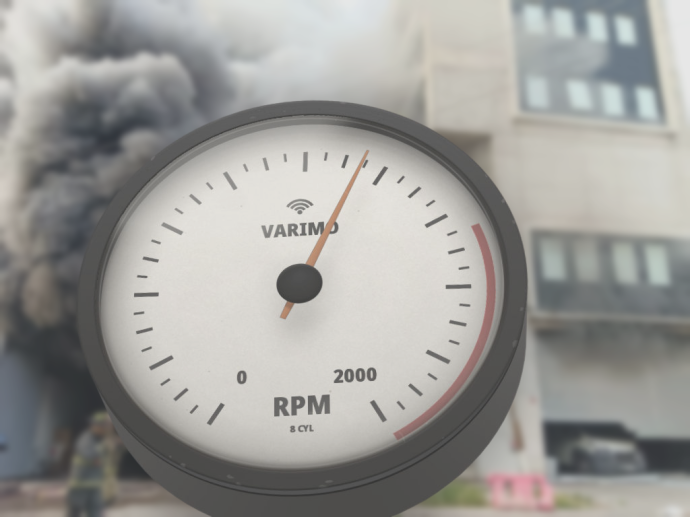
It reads 1150 rpm
